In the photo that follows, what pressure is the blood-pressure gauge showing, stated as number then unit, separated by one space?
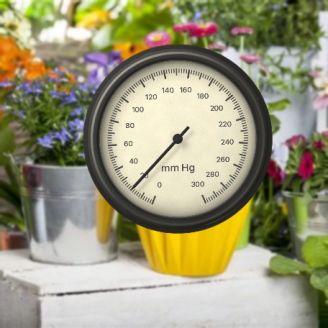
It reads 20 mmHg
